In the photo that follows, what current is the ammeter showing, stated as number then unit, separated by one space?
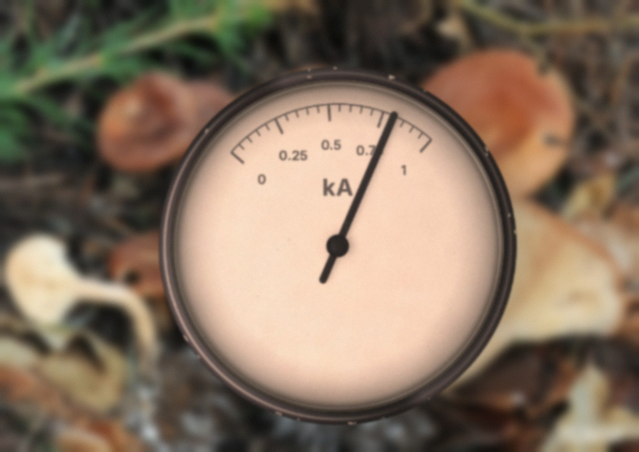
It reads 0.8 kA
